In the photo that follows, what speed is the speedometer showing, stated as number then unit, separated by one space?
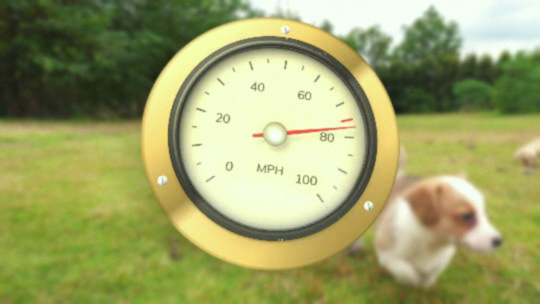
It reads 77.5 mph
